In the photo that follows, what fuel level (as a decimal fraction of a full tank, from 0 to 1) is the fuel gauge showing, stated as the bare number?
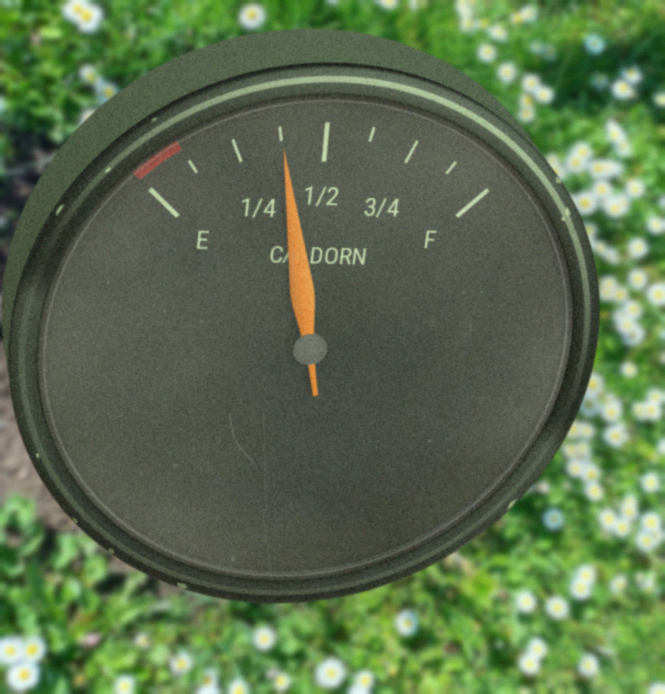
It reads 0.375
